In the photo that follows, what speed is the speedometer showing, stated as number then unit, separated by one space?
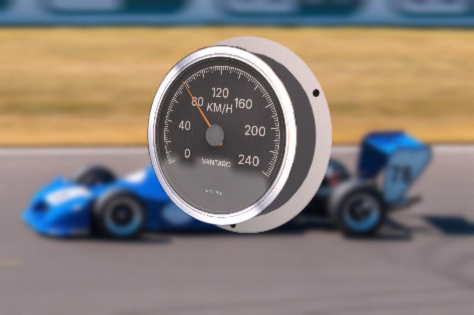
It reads 80 km/h
